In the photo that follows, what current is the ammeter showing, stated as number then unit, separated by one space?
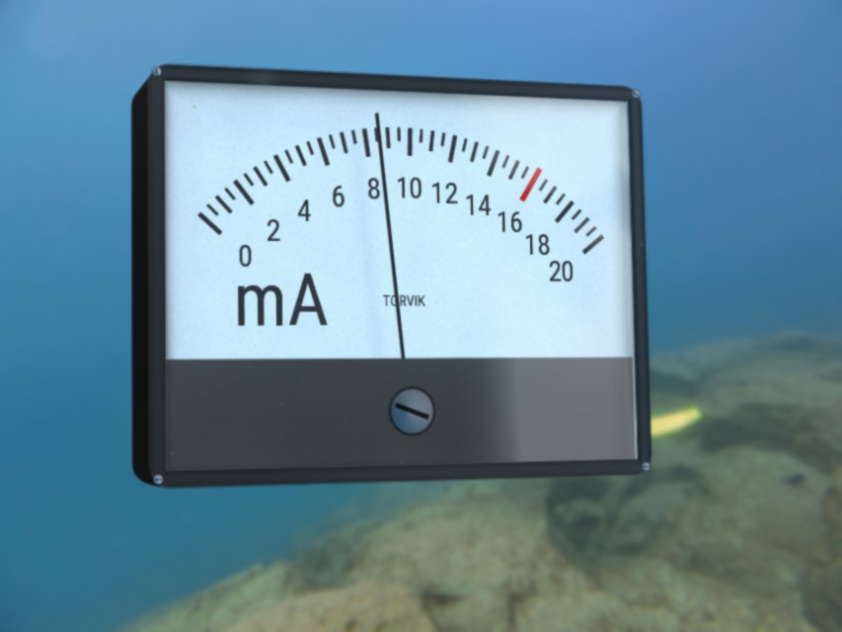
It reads 8.5 mA
